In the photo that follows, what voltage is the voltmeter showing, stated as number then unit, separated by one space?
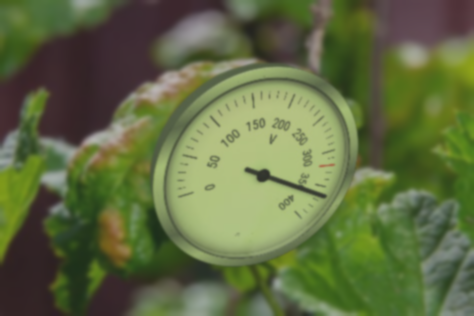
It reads 360 V
